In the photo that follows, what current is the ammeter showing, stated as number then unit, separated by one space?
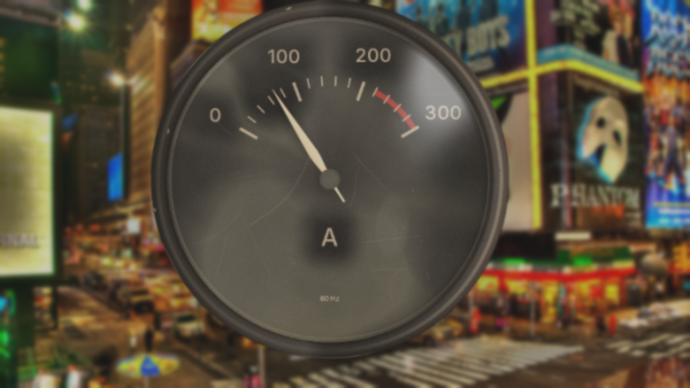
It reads 70 A
